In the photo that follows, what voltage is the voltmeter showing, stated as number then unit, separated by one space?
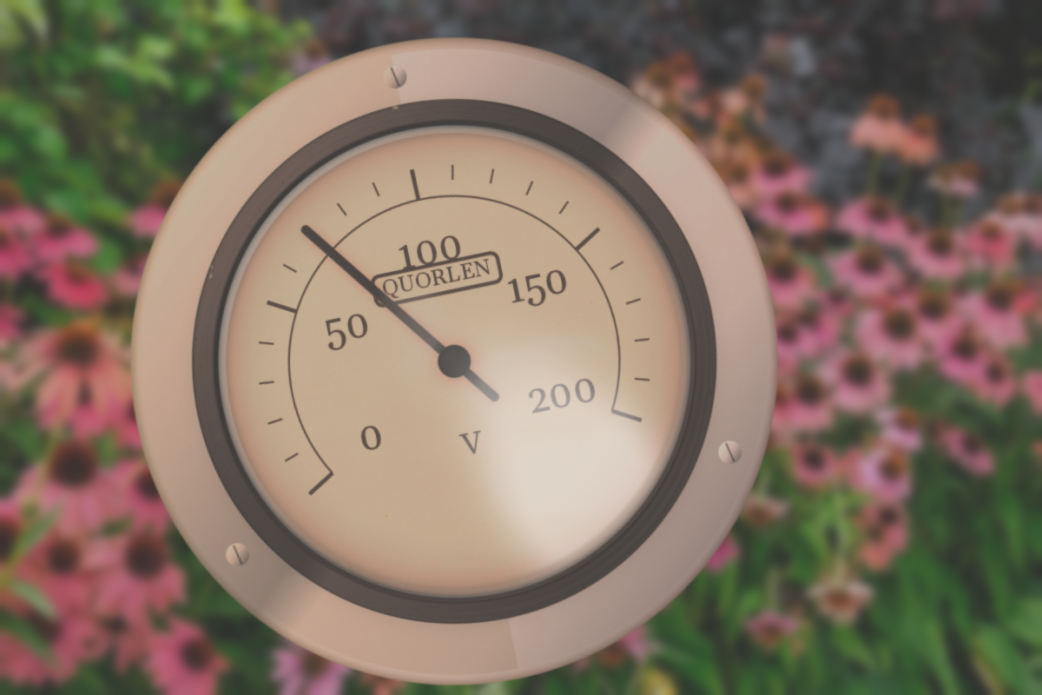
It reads 70 V
